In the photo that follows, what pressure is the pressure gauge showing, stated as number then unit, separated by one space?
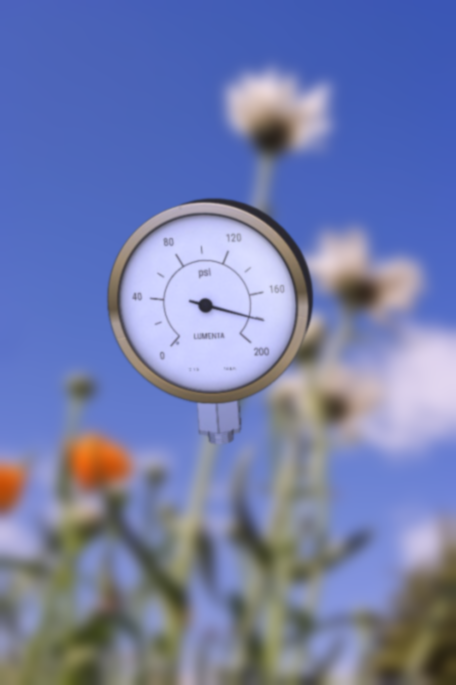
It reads 180 psi
